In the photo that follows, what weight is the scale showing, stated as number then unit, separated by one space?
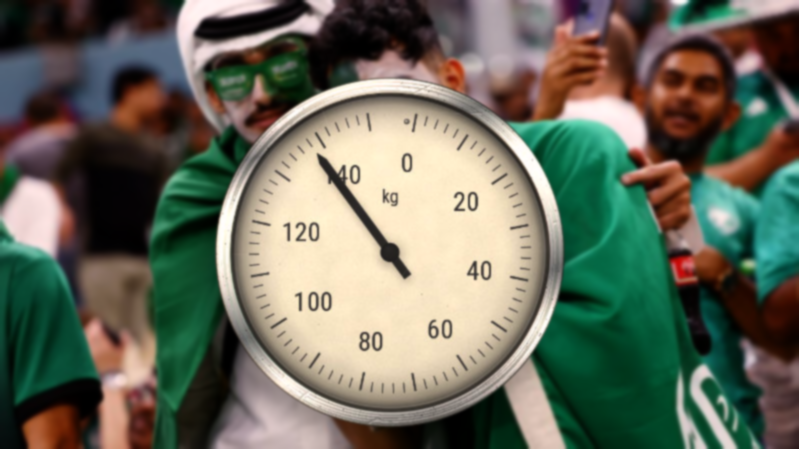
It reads 138 kg
